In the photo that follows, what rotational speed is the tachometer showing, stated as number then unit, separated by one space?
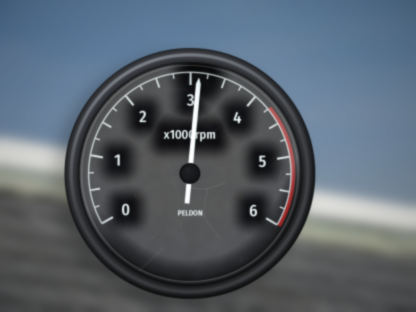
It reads 3125 rpm
